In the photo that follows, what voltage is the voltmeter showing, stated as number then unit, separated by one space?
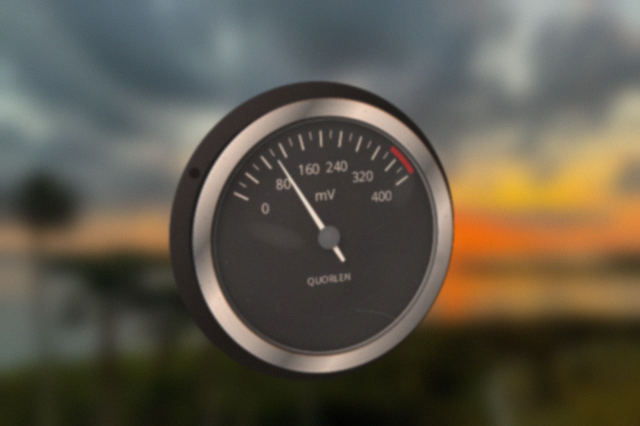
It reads 100 mV
